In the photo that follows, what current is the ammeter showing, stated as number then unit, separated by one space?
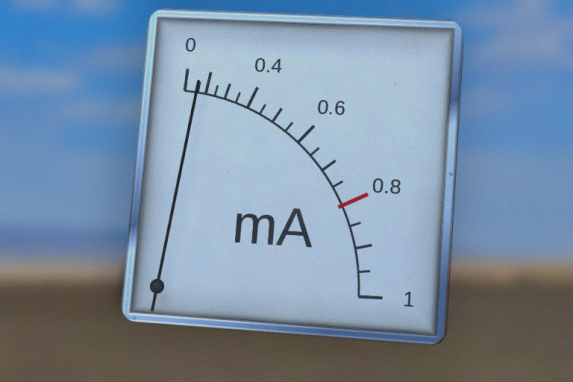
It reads 0.15 mA
